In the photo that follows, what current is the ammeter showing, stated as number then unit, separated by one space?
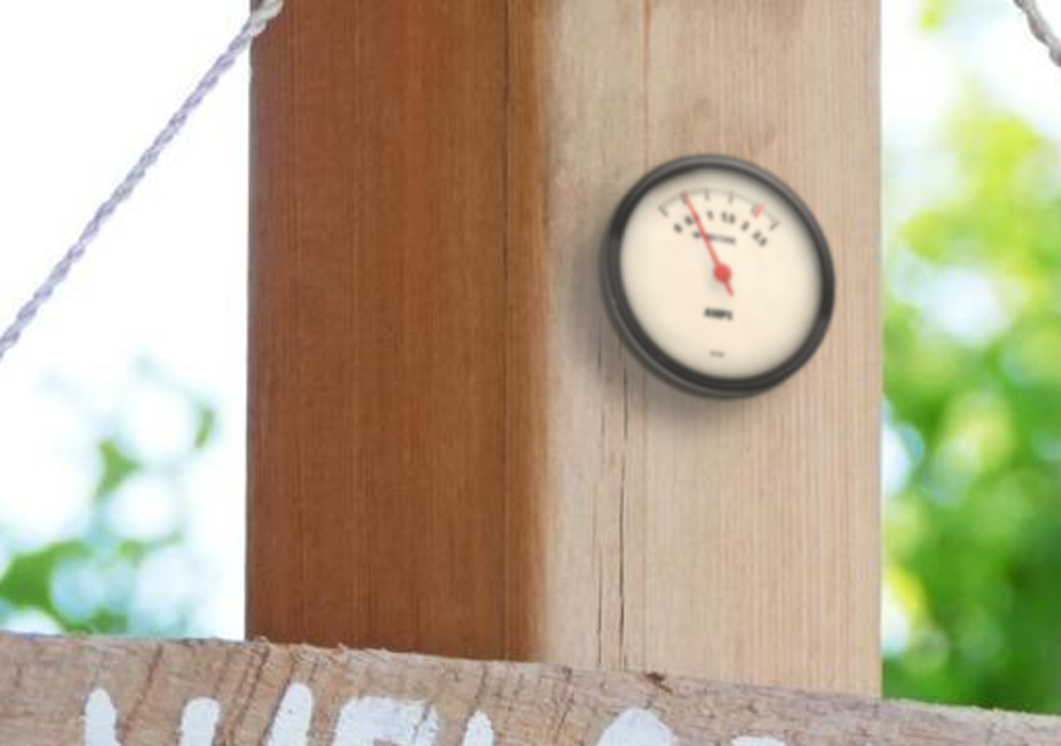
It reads 0.5 A
